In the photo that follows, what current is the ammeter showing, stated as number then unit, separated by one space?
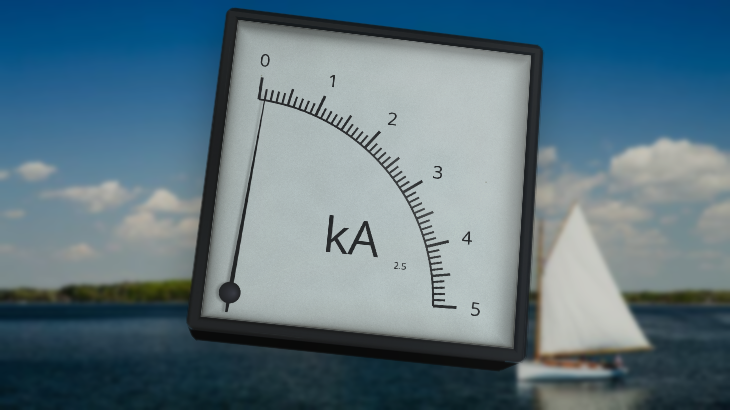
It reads 0.1 kA
